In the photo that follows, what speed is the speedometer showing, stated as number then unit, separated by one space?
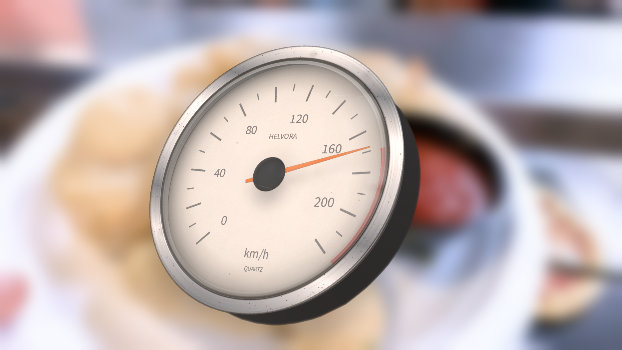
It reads 170 km/h
